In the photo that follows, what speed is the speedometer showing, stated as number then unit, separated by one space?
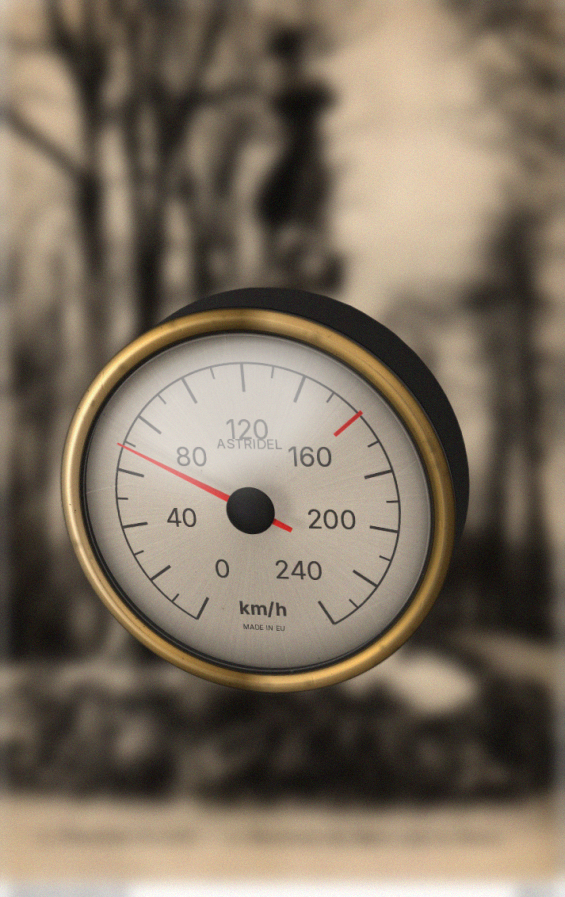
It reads 70 km/h
